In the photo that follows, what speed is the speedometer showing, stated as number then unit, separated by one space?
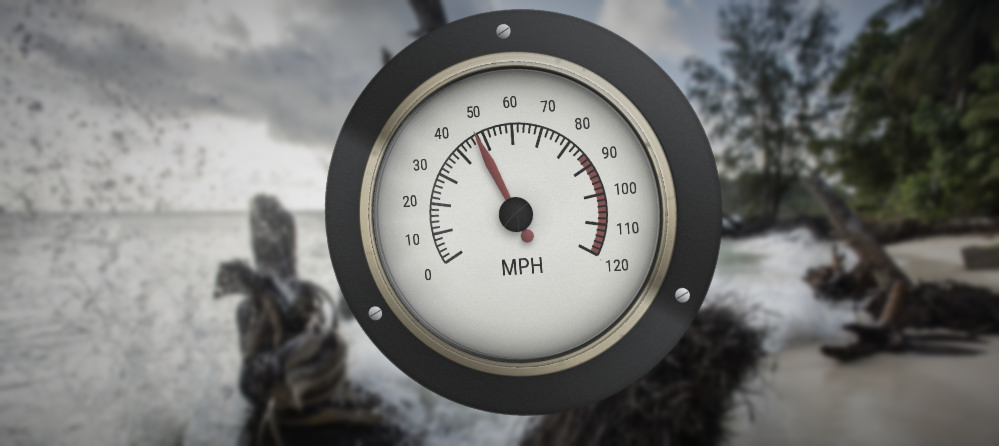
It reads 48 mph
